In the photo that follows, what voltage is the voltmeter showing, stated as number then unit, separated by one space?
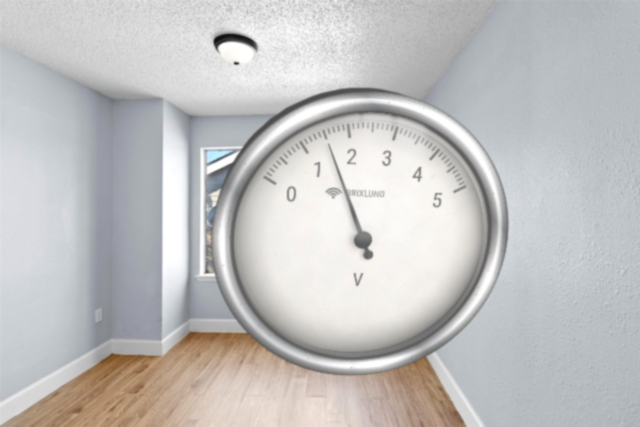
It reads 1.5 V
